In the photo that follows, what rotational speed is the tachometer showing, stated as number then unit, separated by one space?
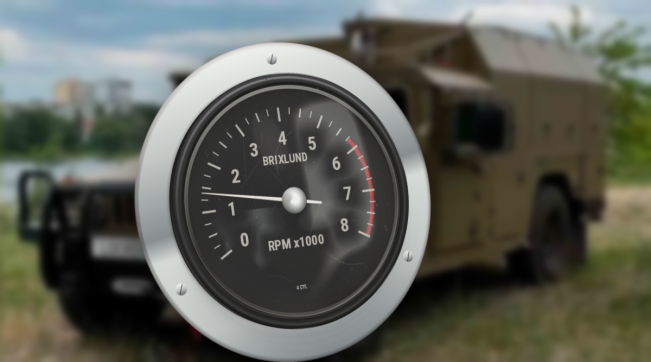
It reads 1375 rpm
